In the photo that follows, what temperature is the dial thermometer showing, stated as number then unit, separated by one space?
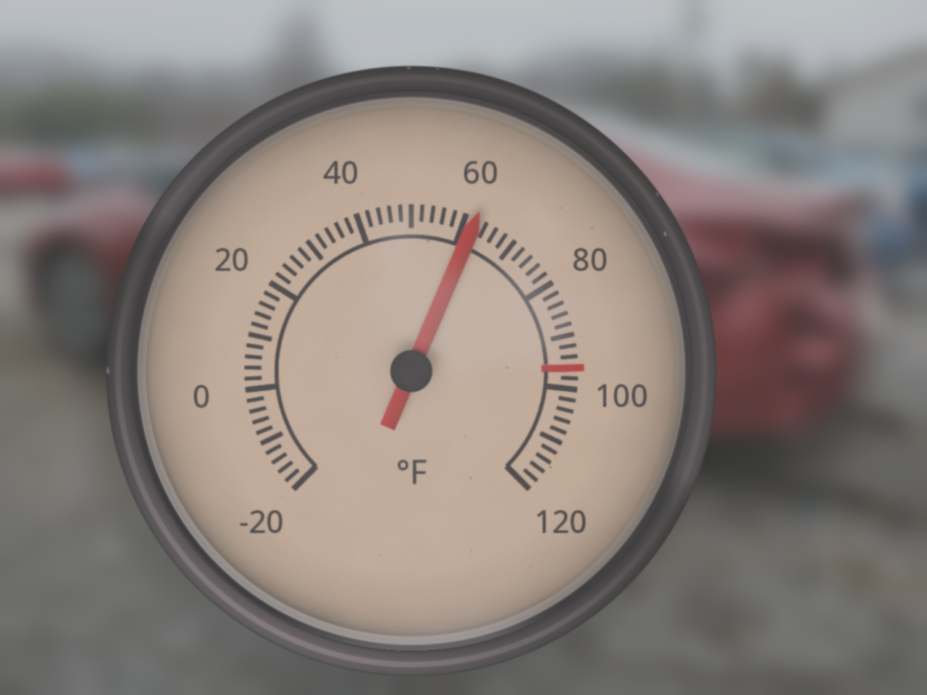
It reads 62 °F
